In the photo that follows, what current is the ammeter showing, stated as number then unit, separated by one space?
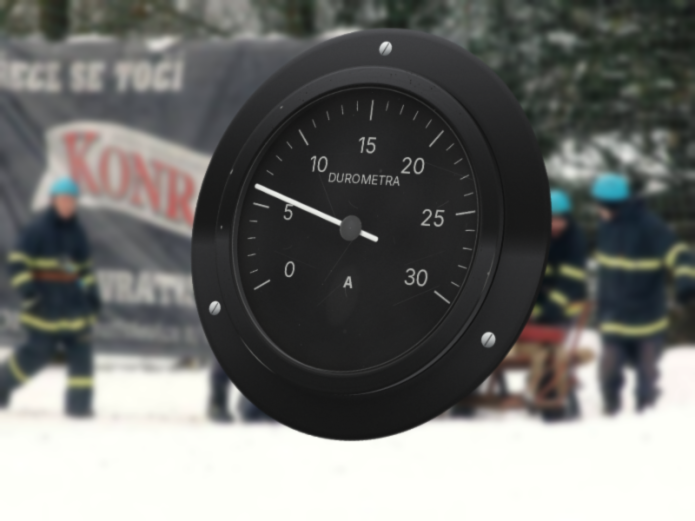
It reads 6 A
